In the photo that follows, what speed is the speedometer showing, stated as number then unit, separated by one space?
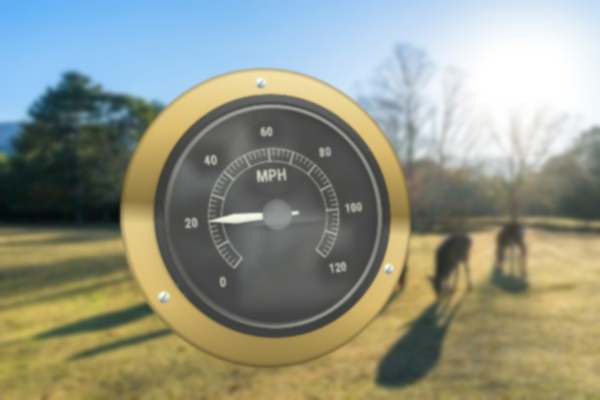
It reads 20 mph
